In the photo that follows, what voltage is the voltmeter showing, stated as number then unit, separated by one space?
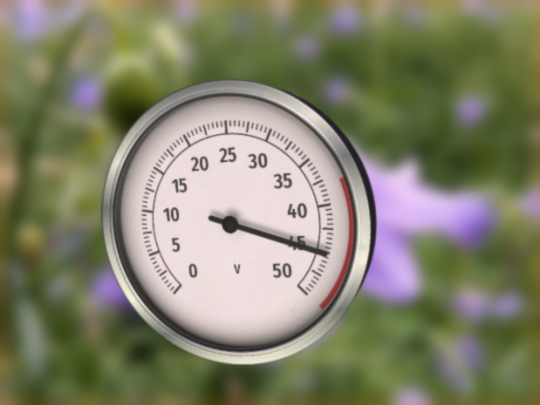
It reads 45 V
